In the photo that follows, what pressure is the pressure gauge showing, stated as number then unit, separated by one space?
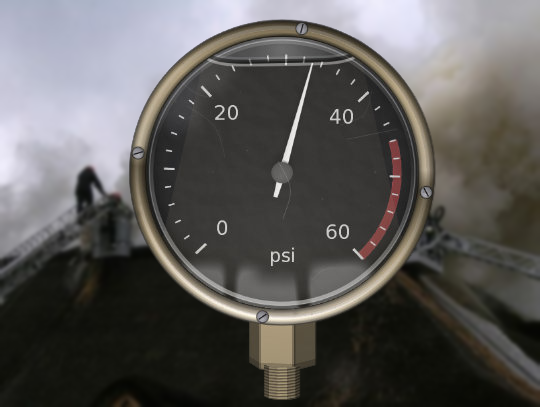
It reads 33 psi
